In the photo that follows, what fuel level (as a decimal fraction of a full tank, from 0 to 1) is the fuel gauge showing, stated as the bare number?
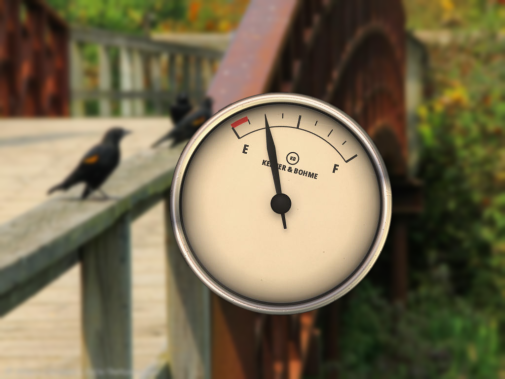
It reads 0.25
